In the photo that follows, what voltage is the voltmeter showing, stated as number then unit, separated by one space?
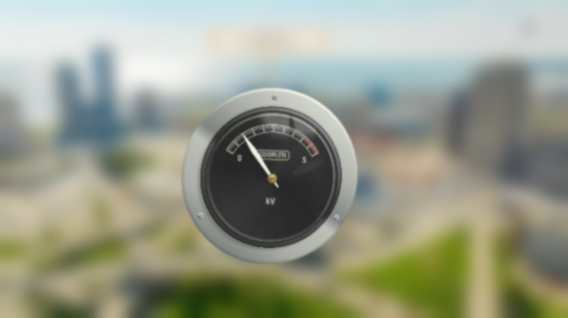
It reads 1 kV
